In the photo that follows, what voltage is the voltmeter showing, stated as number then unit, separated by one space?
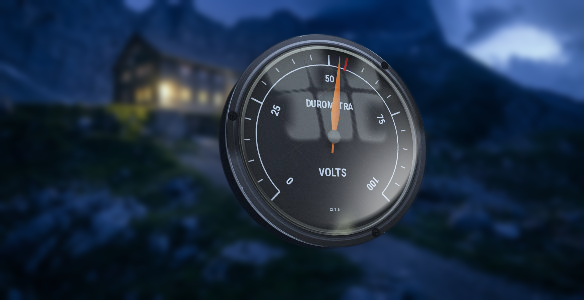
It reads 52.5 V
